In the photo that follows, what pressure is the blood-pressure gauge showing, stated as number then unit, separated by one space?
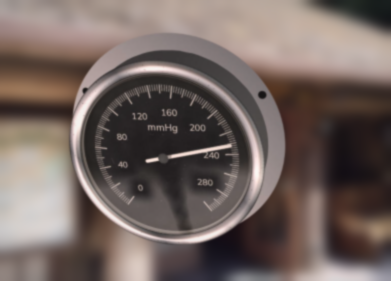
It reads 230 mmHg
